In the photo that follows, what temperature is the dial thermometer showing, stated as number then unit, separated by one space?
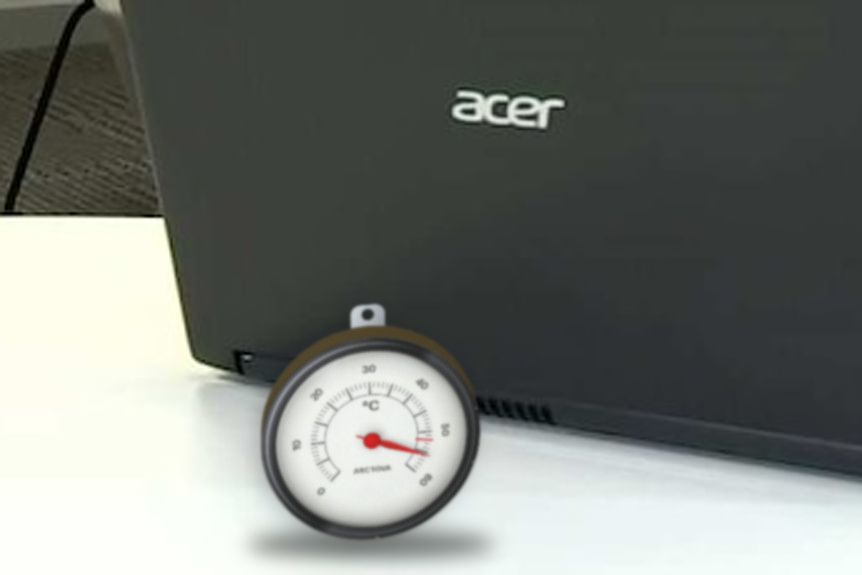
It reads 55 °C
